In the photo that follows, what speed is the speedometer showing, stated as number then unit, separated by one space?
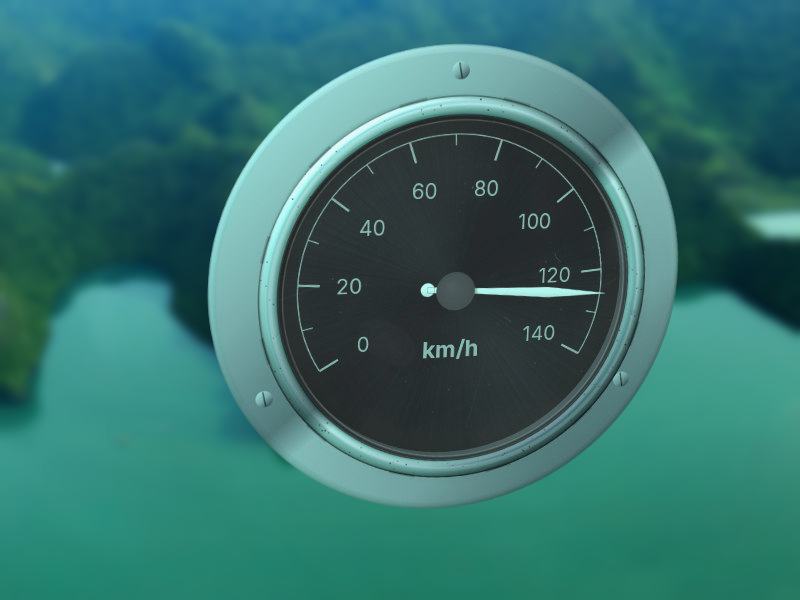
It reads 125 km/h
